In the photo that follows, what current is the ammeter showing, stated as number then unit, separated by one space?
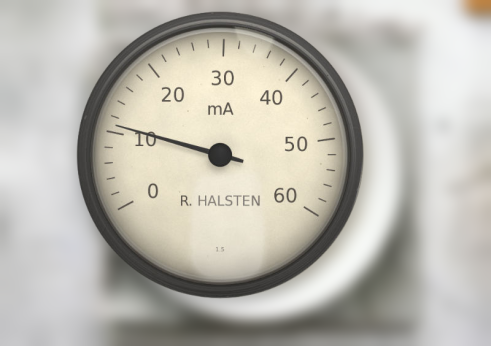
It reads 11 mA
